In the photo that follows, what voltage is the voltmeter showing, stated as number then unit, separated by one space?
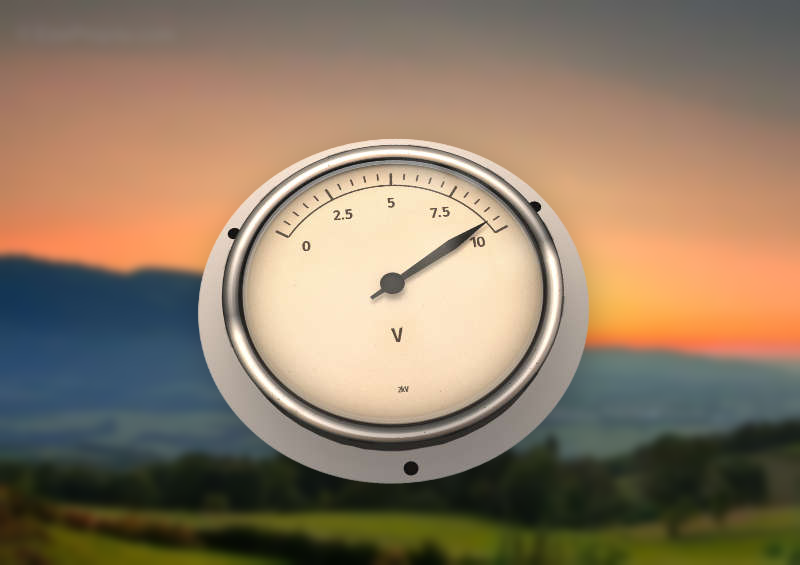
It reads 9.5 V
